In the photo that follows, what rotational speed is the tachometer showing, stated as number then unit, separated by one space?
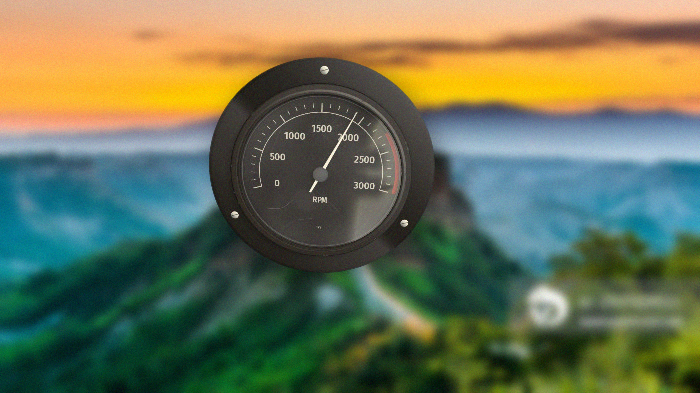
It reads 1900 rpm
